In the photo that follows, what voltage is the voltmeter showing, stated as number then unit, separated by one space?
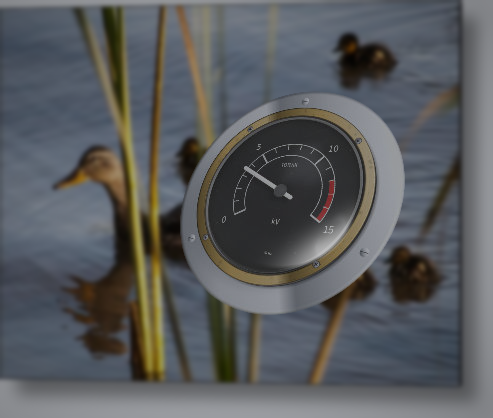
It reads 3.5 kV
